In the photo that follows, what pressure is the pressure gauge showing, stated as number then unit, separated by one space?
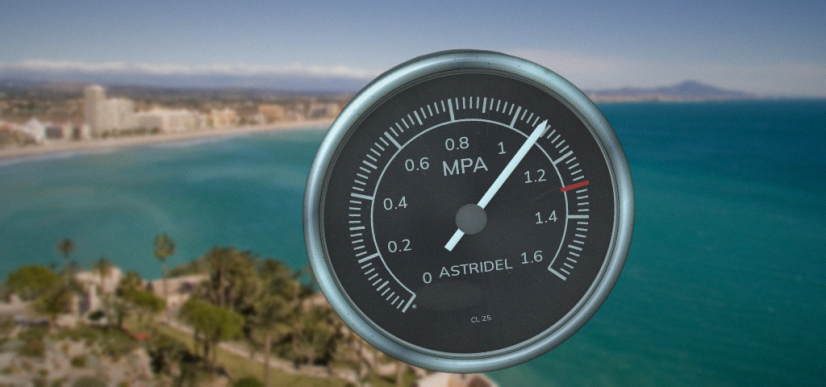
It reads 1.08 MPa
